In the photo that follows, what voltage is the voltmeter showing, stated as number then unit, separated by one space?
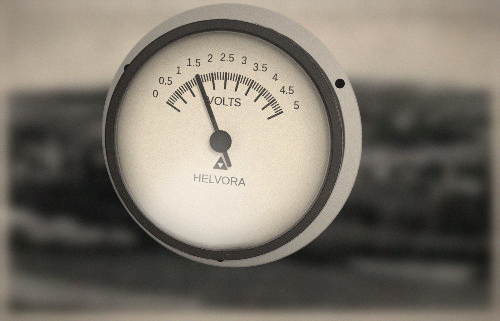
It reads 1.5 V
